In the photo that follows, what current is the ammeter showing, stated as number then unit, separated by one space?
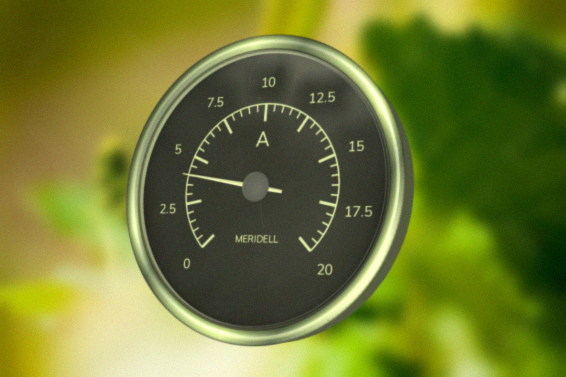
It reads 4 A
